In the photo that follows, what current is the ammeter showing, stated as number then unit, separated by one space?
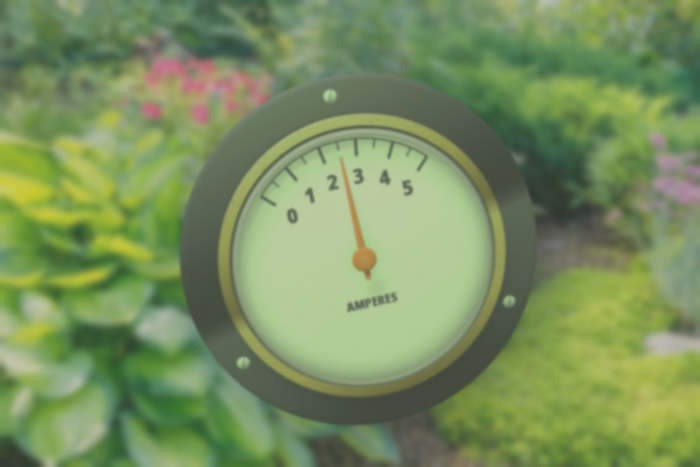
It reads 2.5 A
